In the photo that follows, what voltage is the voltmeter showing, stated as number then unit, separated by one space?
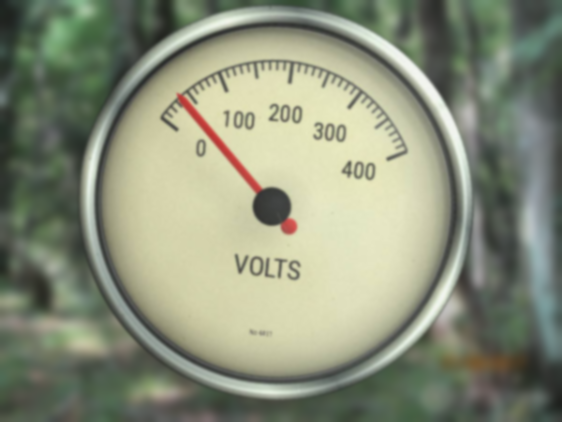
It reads 40 V
